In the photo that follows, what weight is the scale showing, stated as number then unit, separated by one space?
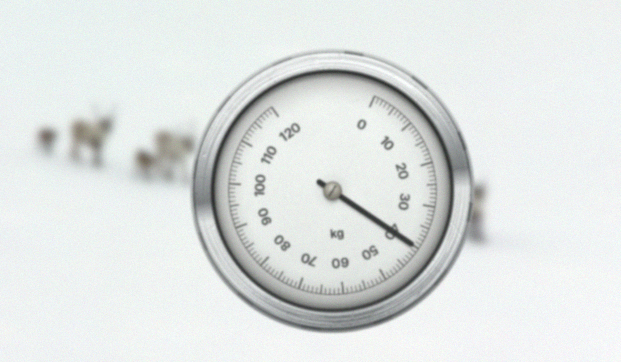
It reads 40 kg
